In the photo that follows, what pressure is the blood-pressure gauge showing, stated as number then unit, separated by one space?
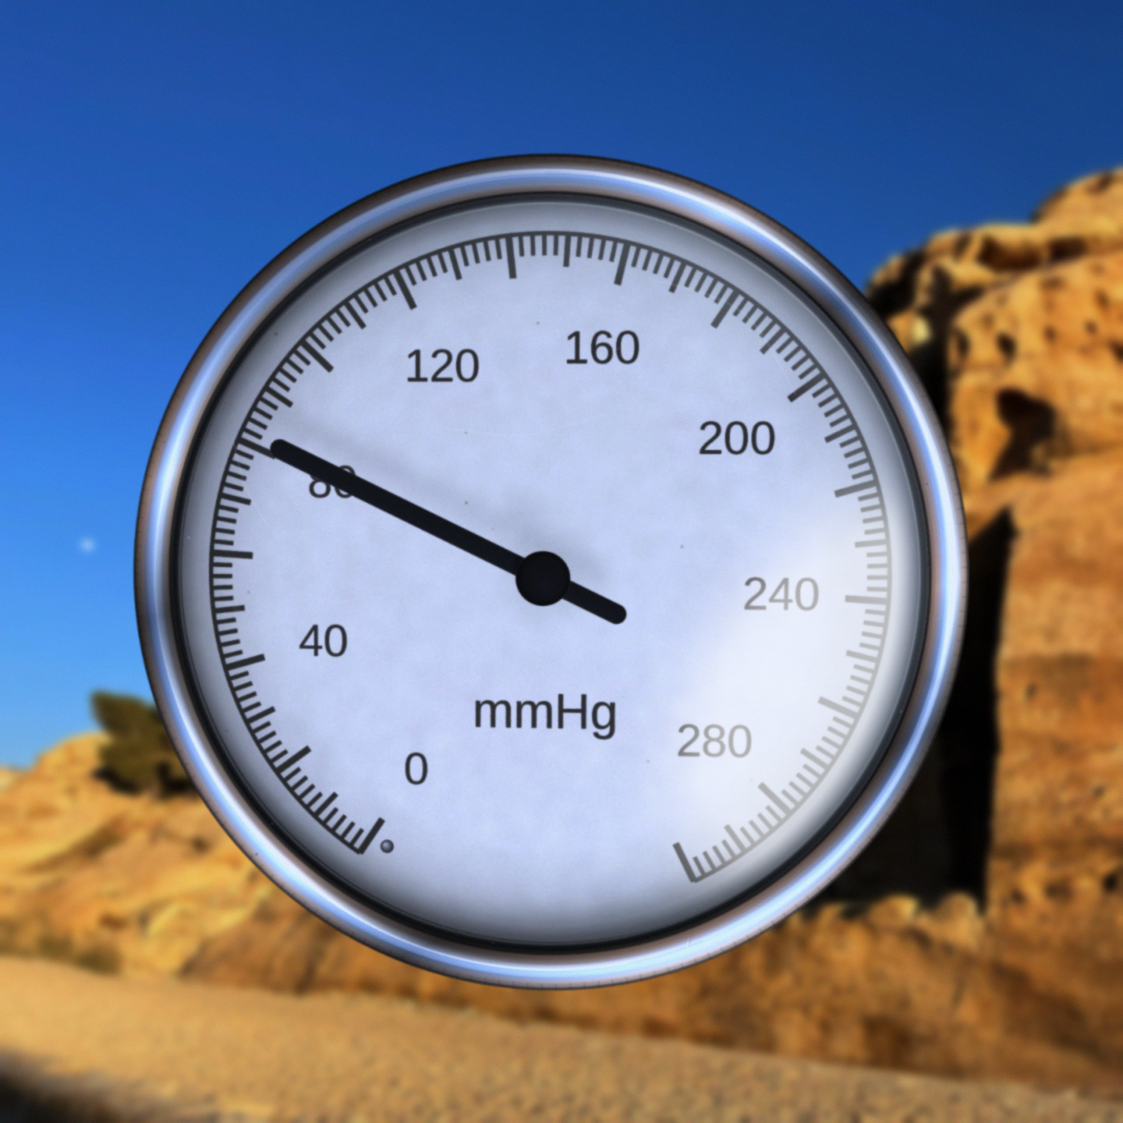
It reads 82 mmHg
